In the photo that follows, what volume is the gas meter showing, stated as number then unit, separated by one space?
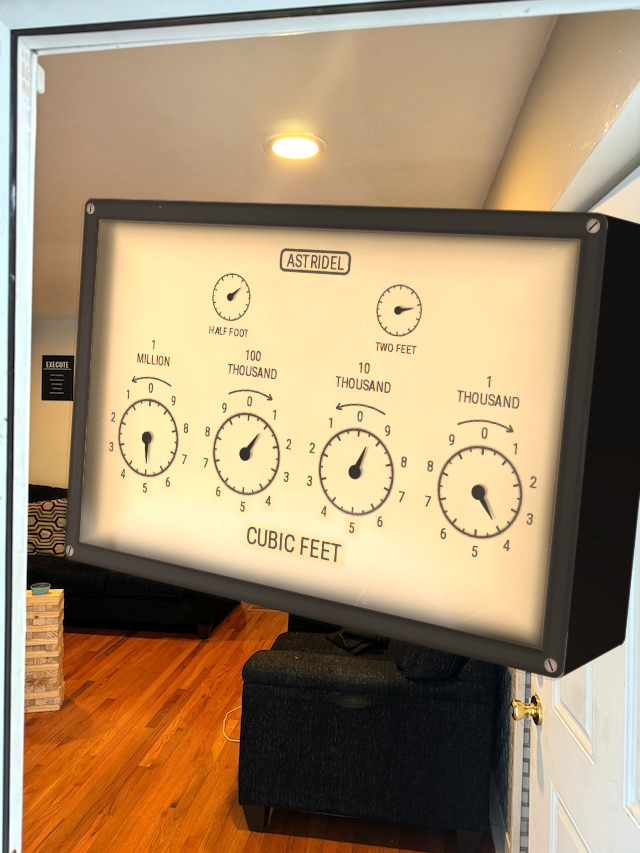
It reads 509400 ft³
